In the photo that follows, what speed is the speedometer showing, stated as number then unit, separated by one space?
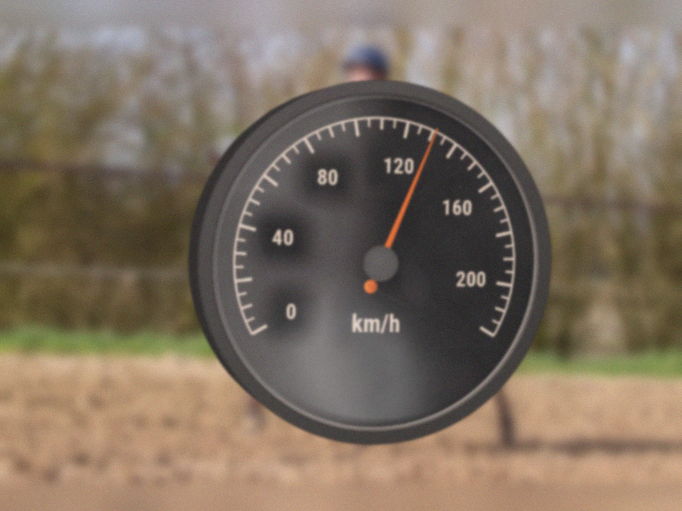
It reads 130 km/h
